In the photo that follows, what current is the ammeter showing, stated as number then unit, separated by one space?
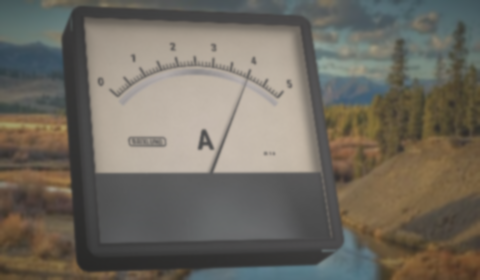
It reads 4 A
